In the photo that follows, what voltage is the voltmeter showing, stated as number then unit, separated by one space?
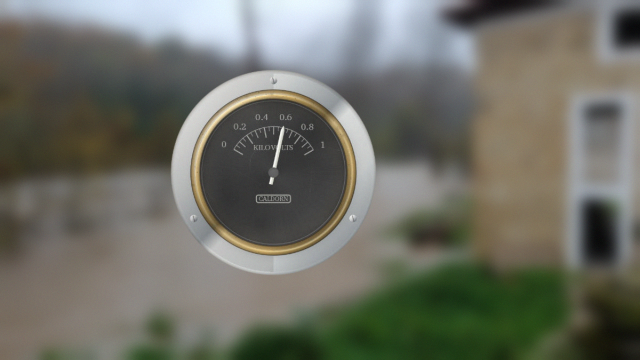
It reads 0.6 kV
